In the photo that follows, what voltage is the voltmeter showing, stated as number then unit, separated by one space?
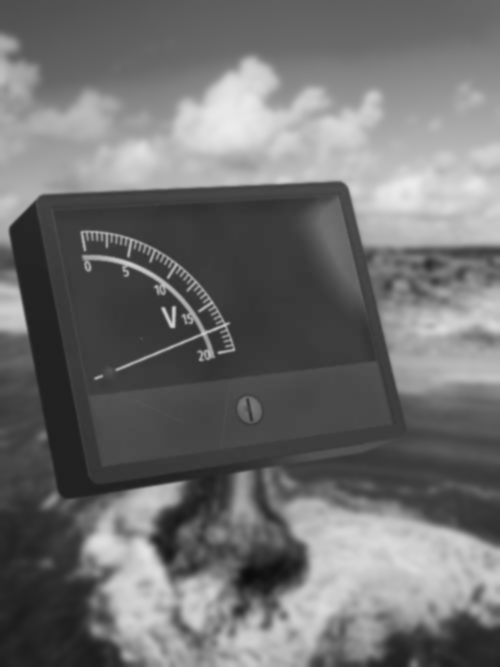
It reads 17.5 V
